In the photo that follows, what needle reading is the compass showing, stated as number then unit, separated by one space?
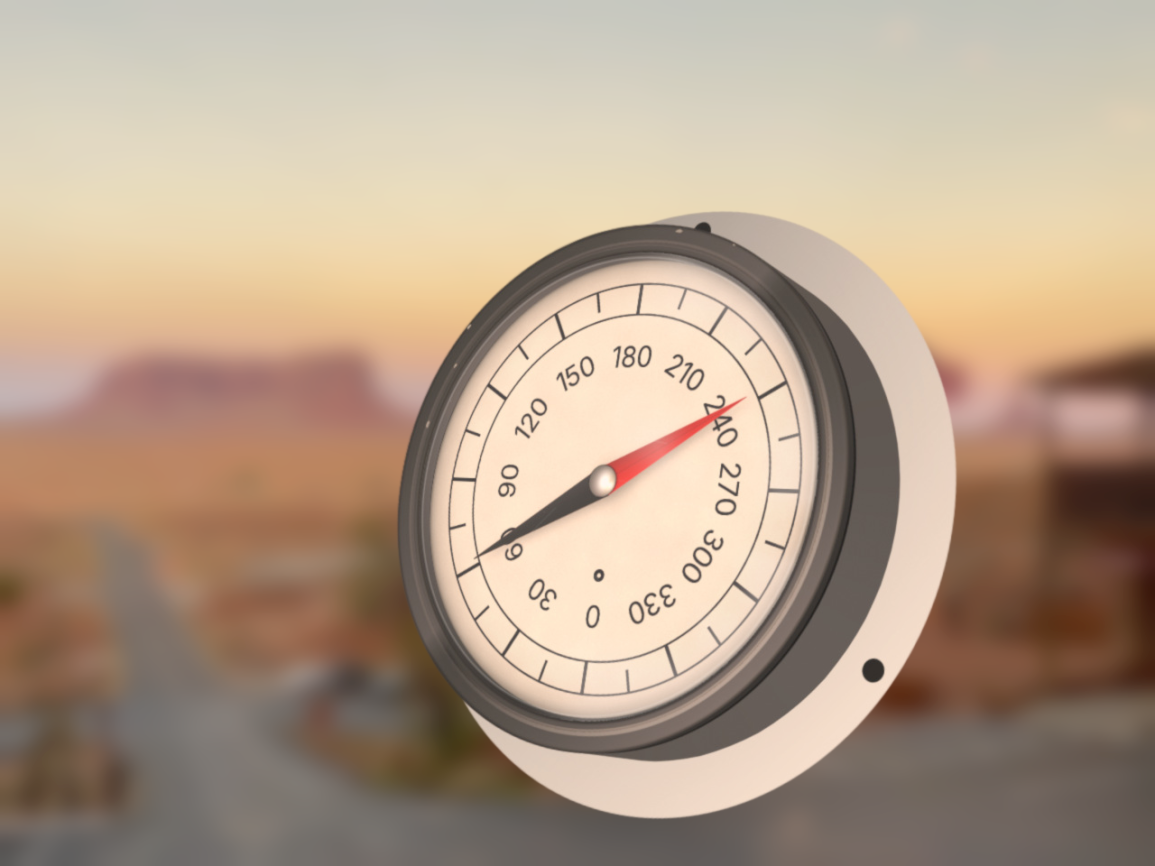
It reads 240 °
